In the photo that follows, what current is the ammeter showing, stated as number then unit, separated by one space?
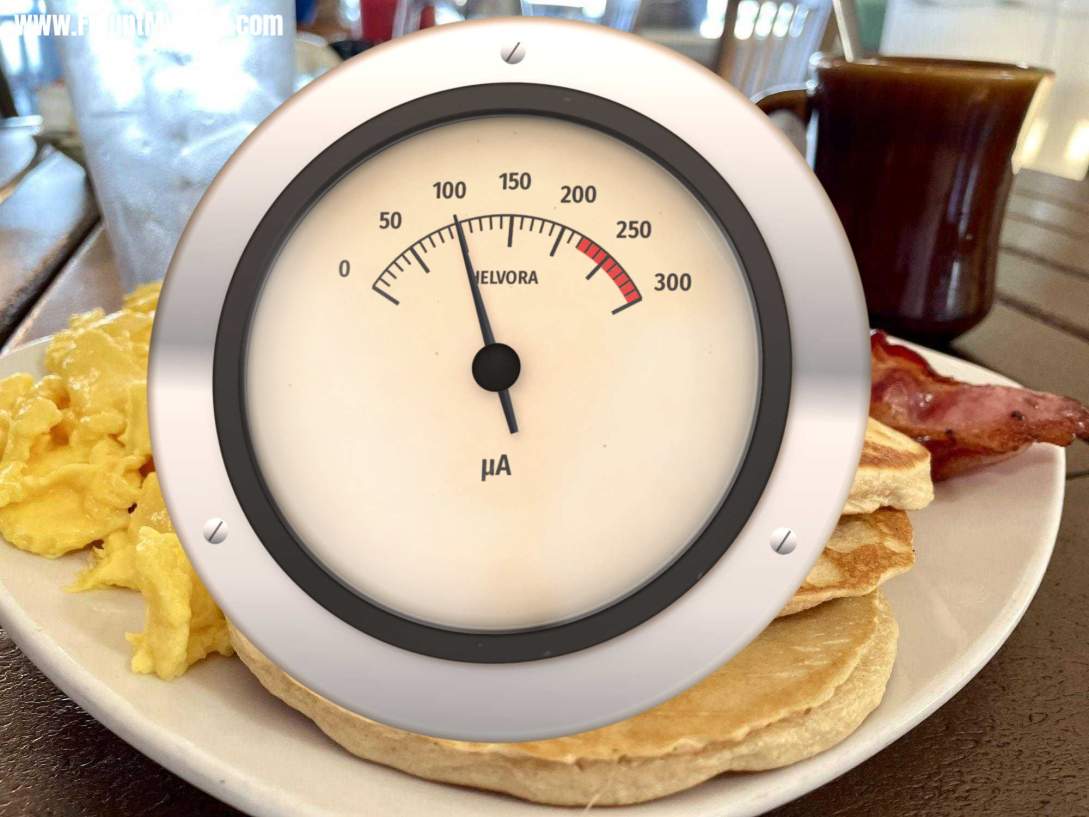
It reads 100 µA
